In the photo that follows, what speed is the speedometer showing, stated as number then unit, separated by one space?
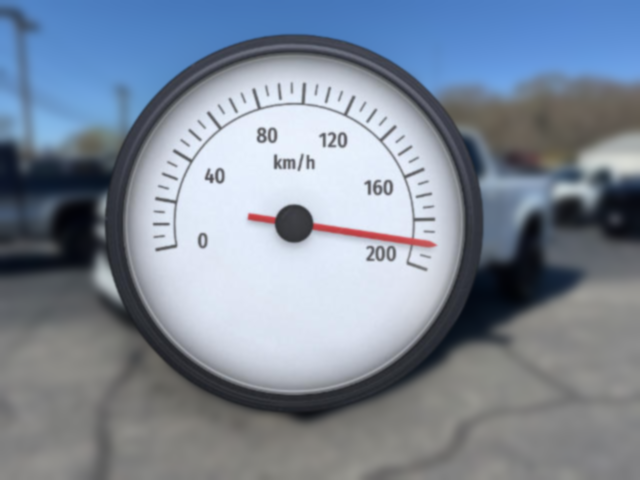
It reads 190 km/h
